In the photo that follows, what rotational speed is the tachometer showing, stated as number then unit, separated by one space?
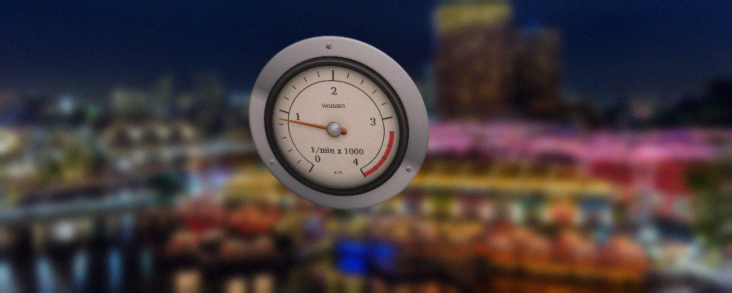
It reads 900 rpm
